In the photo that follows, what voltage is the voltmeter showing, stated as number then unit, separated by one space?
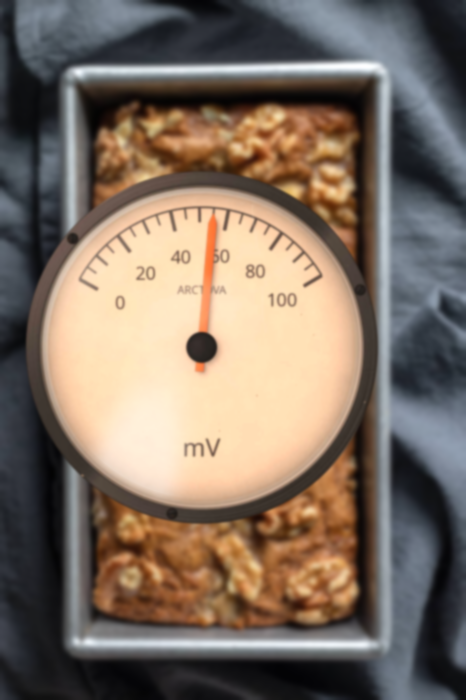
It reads 55 mV
